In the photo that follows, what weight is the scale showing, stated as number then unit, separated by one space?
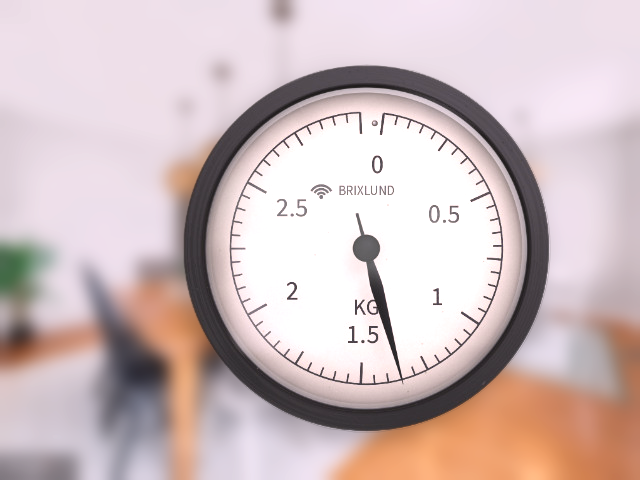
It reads 1.35 kg
